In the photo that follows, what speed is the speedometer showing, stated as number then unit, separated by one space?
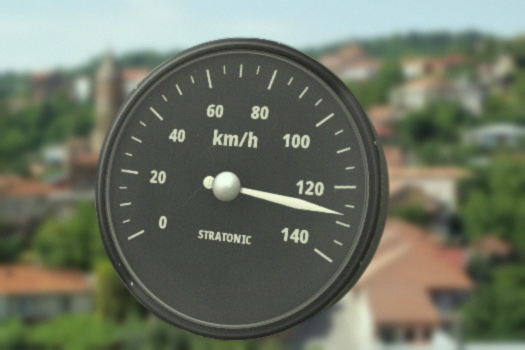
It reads 127.5 km/h
